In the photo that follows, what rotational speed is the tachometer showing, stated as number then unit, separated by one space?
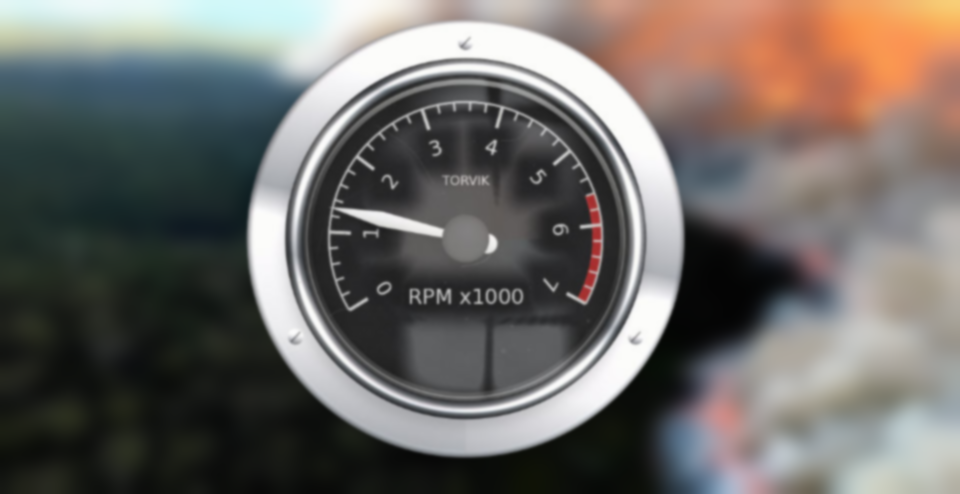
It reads 1300 rpm
